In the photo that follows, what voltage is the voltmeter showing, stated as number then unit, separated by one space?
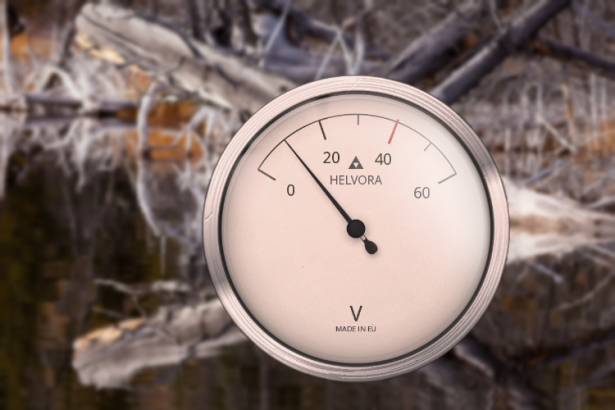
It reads 10 V
